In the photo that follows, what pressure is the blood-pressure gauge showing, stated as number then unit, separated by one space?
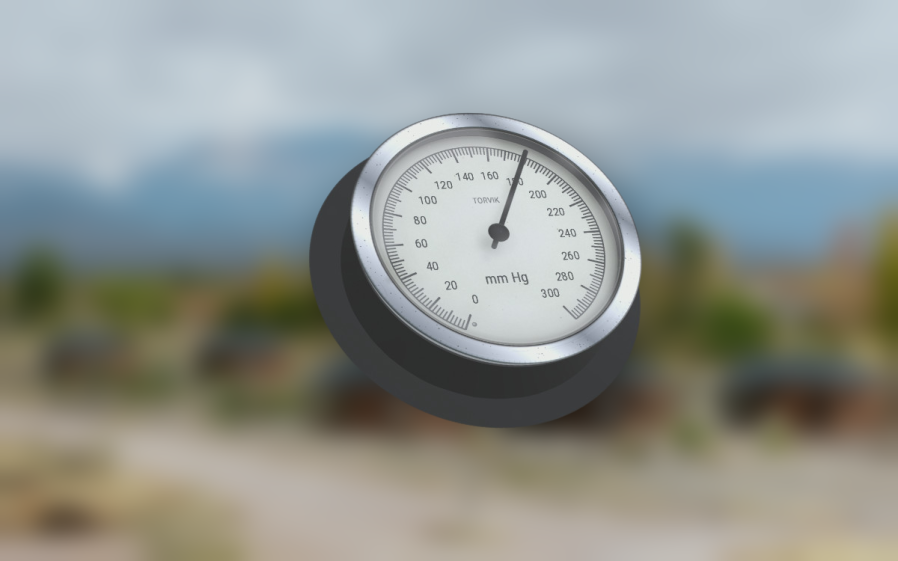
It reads 180 mmHg
